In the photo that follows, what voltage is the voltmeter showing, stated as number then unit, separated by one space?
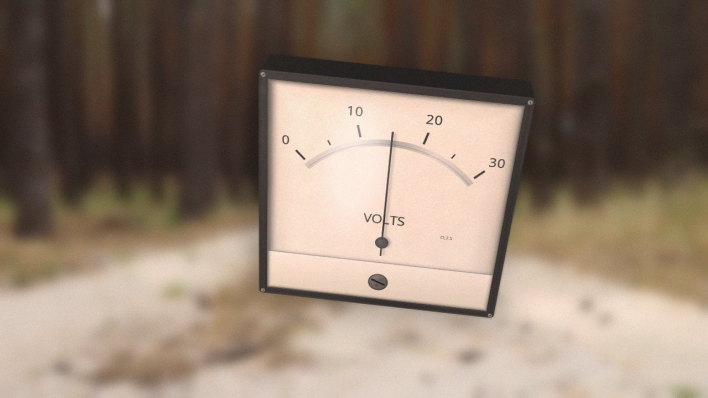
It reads 15 V
